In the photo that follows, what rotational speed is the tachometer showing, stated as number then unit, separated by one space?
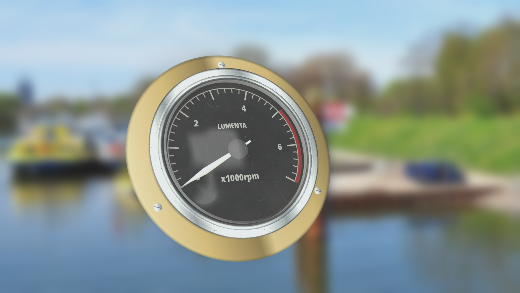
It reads 0 rpm
